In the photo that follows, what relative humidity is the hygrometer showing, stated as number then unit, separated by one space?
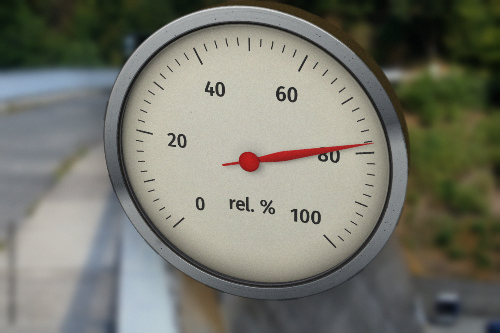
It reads 78 %
